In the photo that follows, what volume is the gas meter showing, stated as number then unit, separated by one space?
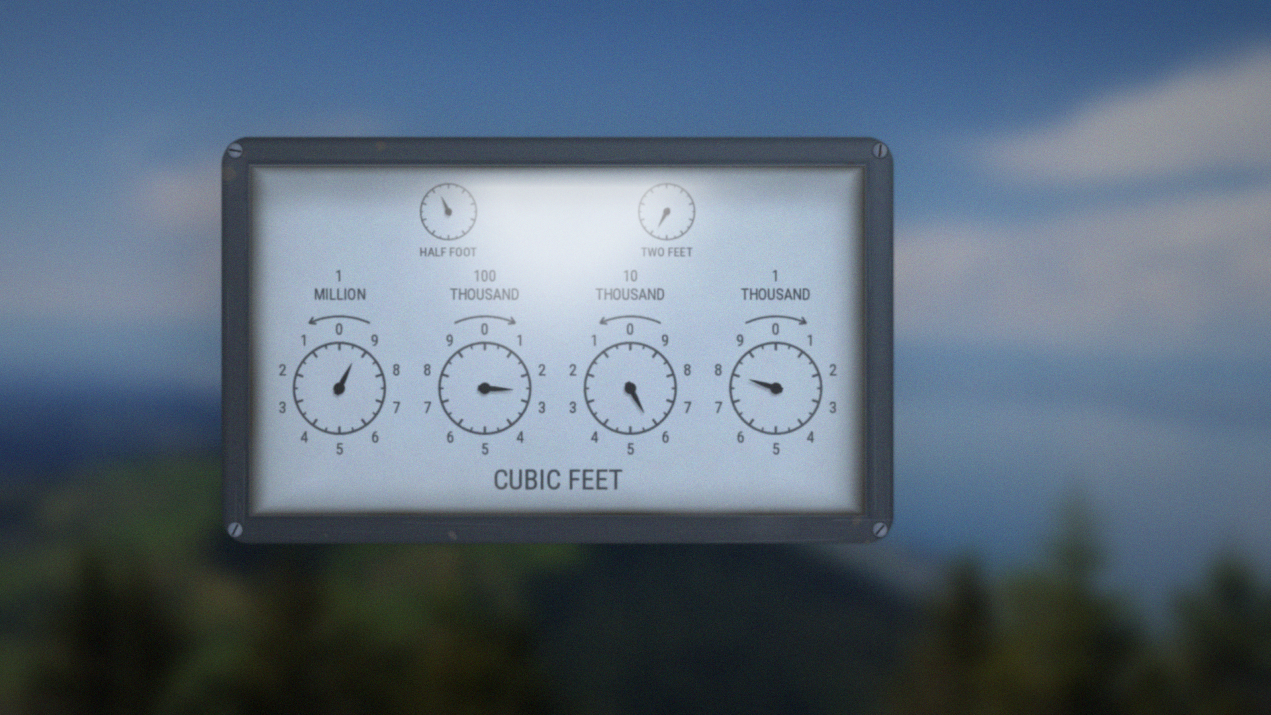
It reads 925800 ft³
